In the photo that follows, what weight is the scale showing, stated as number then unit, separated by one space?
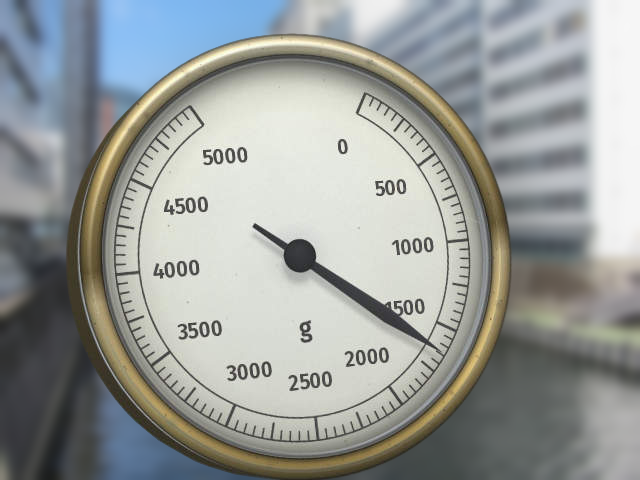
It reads 1650 g
